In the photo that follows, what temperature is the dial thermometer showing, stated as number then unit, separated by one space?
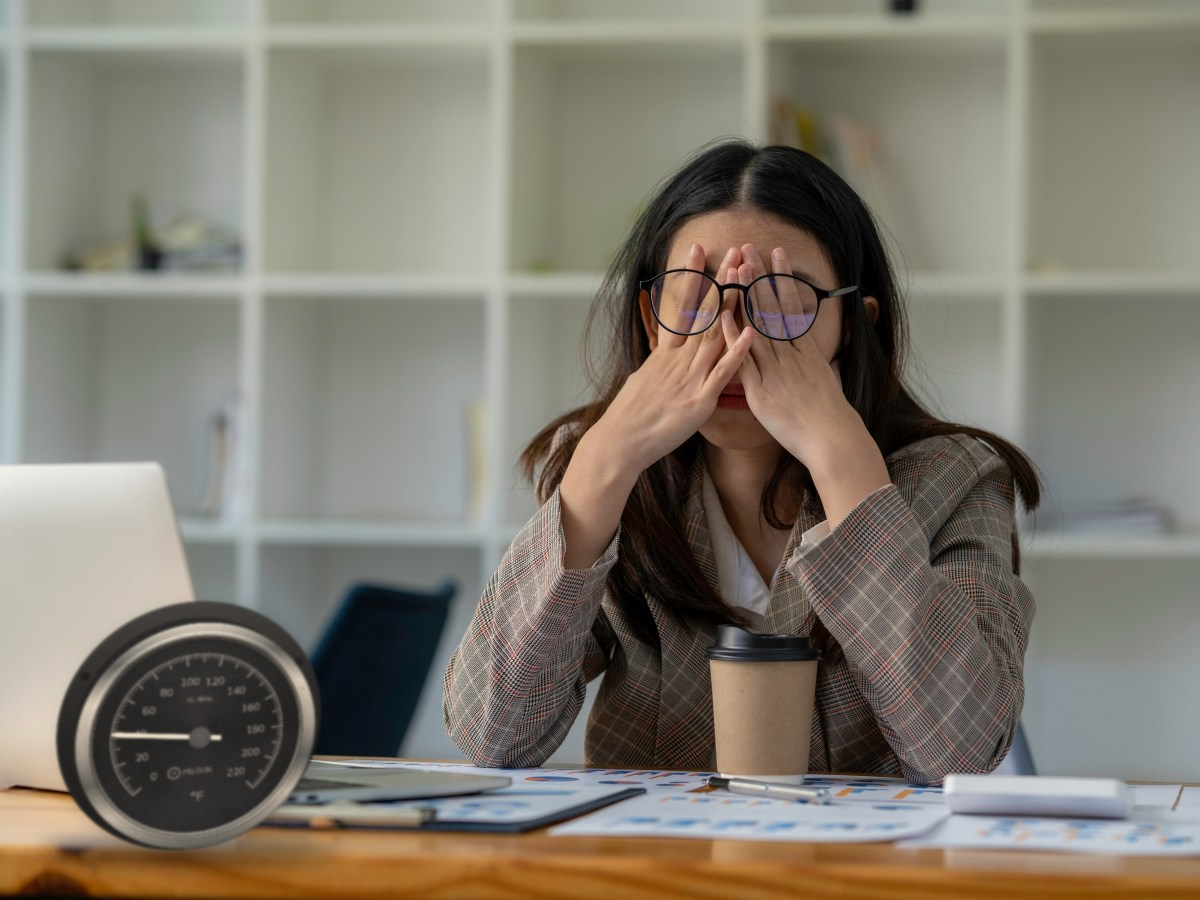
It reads 40 °F
